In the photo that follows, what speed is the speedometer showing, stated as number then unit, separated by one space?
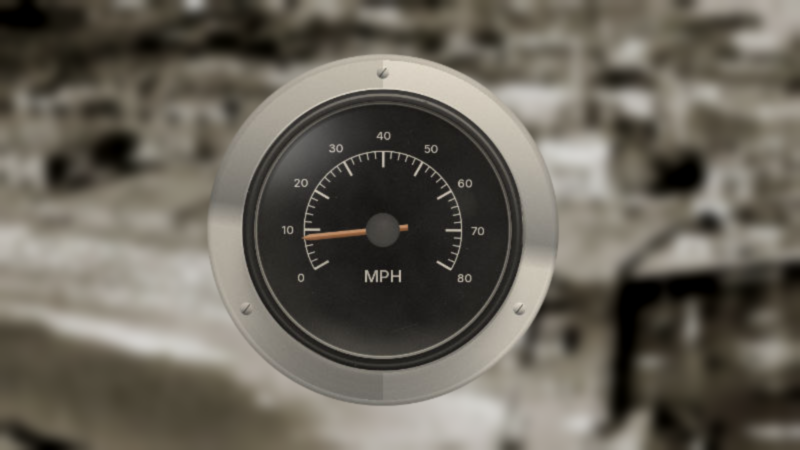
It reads 8 mph
